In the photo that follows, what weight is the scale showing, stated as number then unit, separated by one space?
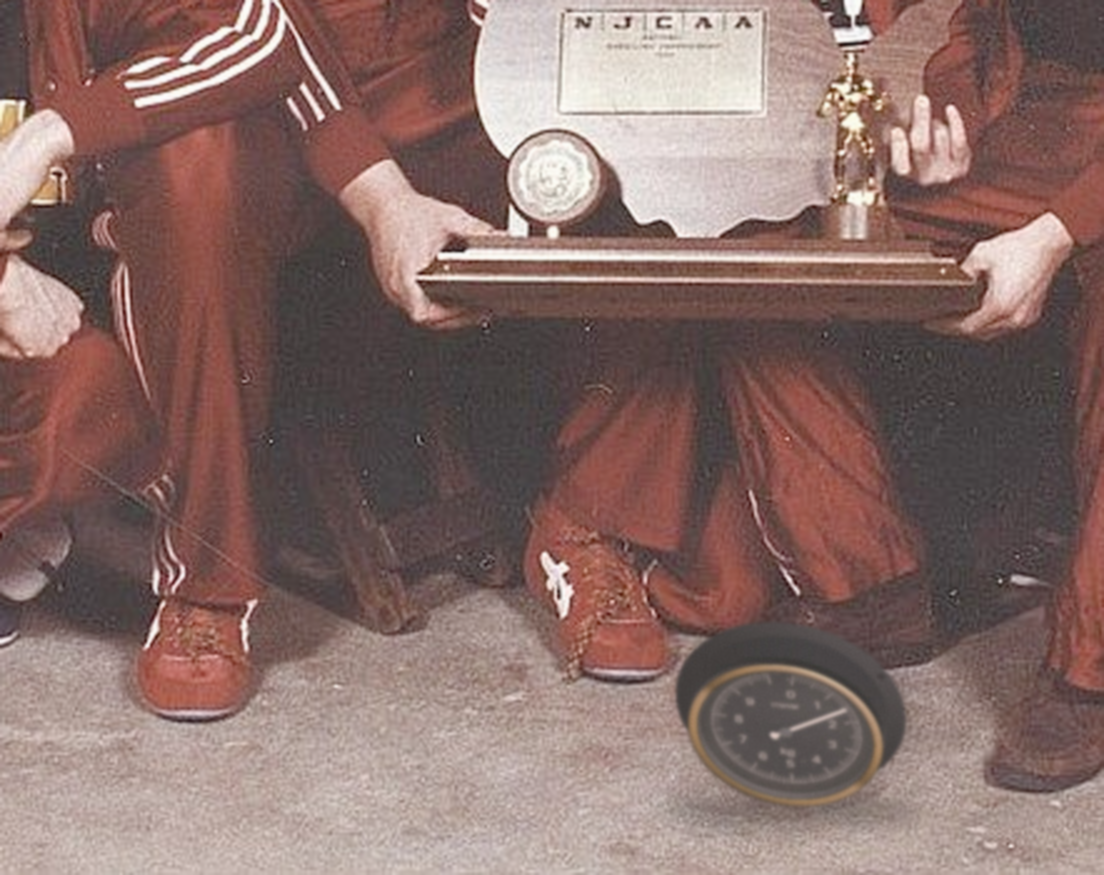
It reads 1.5 kg
